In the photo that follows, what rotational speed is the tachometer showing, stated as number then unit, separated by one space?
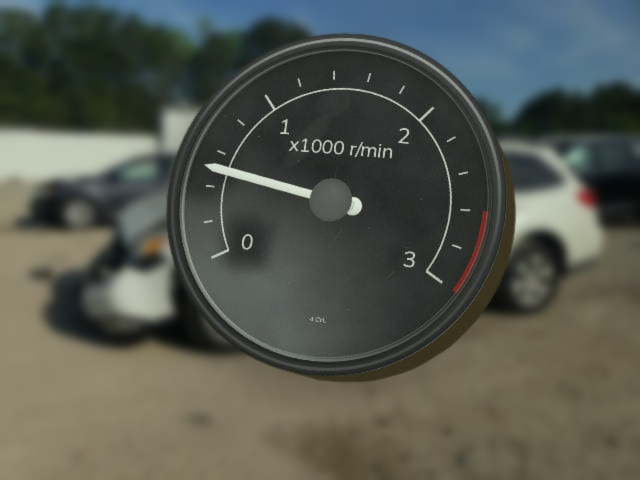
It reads 500 rpm
